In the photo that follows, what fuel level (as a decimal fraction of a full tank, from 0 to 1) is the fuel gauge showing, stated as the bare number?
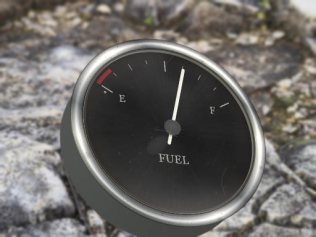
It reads 0.625
